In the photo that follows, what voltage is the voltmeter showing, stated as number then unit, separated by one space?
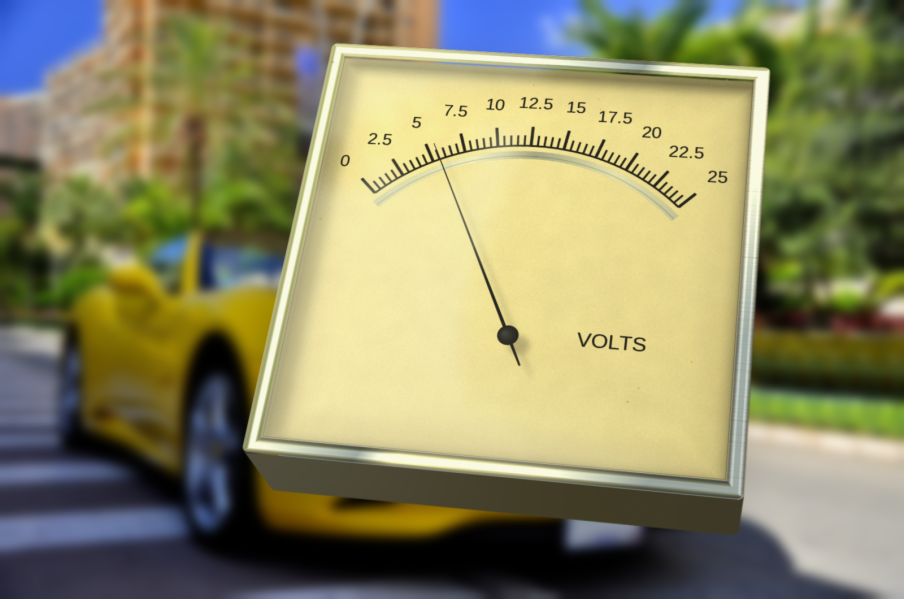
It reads 5.5 V
